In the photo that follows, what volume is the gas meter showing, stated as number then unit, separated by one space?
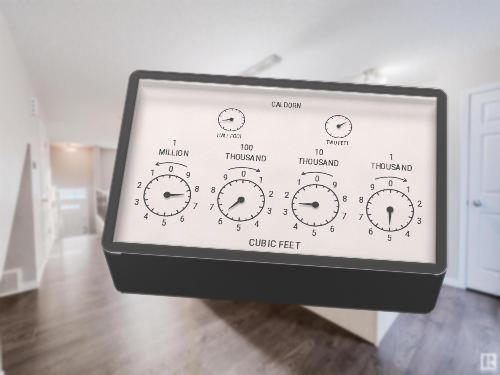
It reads 762500 ft³
